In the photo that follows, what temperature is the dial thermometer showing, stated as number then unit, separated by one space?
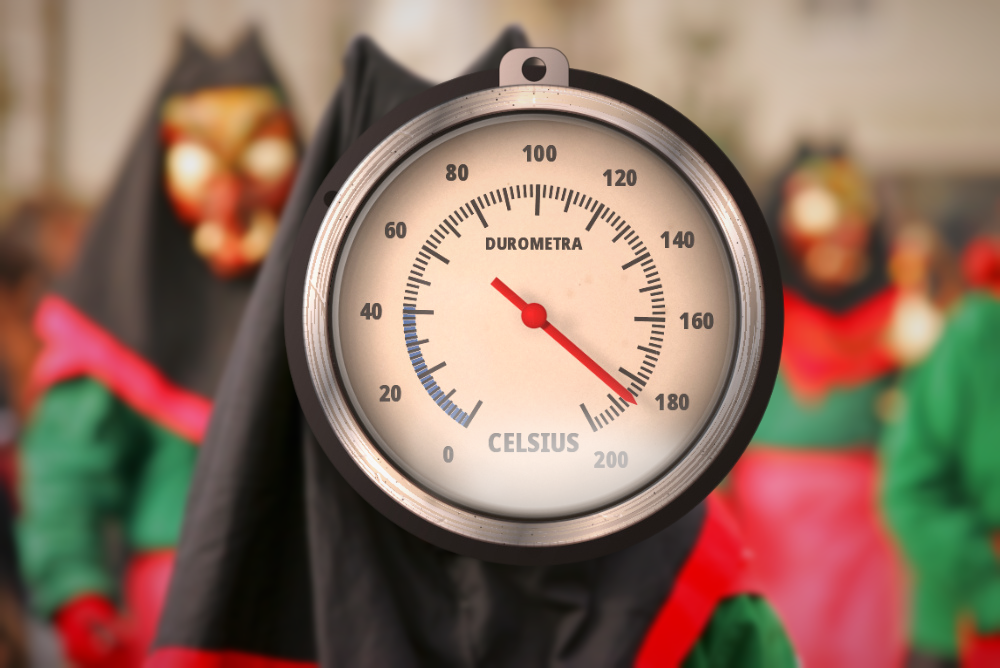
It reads 186 °C
